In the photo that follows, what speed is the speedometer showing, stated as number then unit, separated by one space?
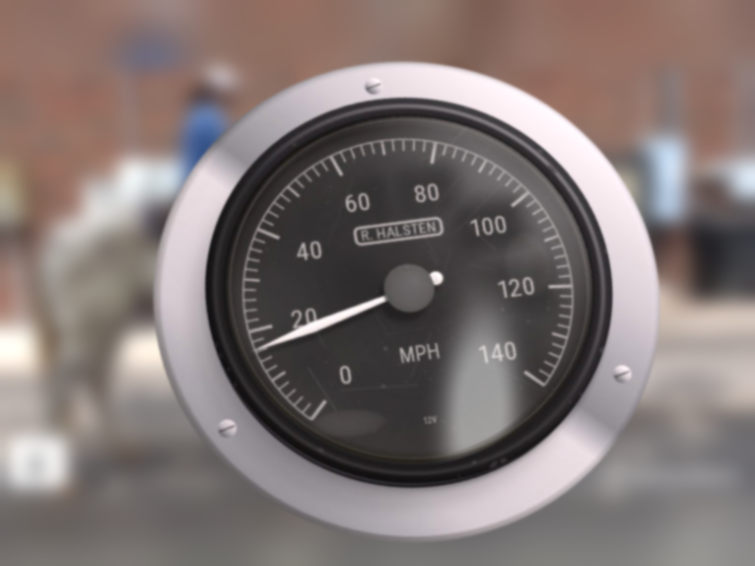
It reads 16 mph
